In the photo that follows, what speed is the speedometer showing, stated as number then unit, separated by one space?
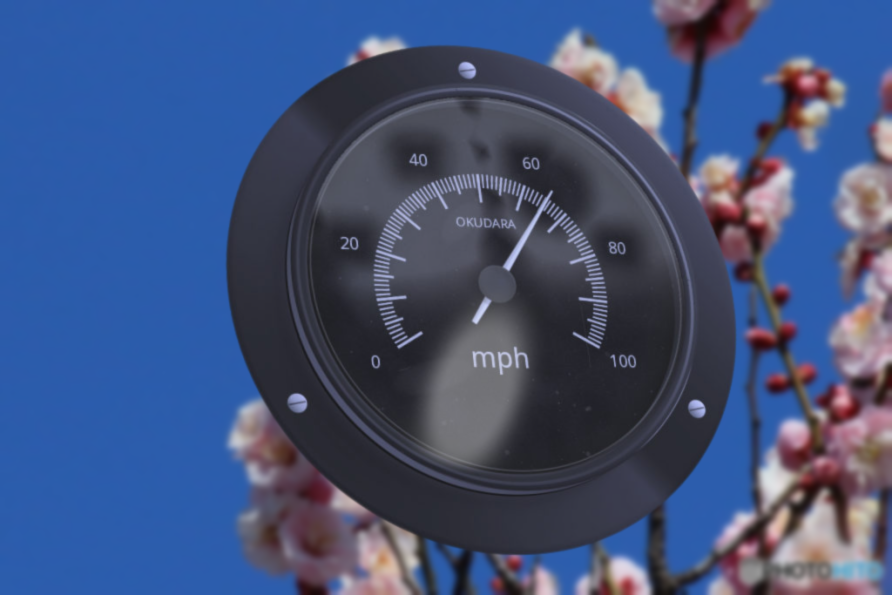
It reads 65 mph
